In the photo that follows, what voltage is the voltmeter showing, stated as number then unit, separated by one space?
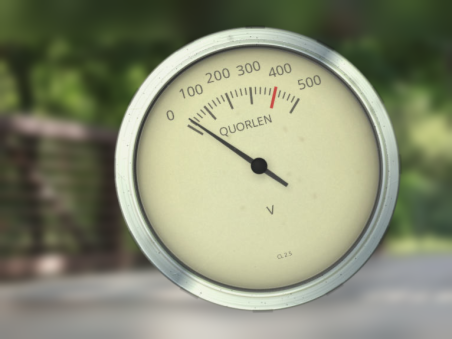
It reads 20 V
